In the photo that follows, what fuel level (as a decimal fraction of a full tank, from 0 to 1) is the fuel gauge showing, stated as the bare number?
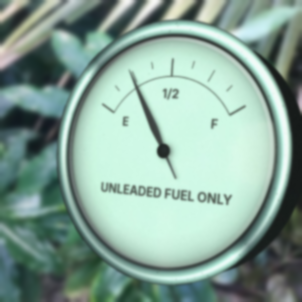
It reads 0.25
